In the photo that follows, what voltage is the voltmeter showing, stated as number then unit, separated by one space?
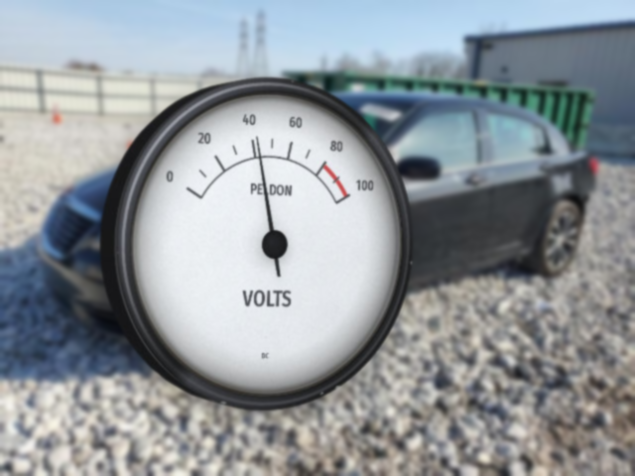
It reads 40 V
